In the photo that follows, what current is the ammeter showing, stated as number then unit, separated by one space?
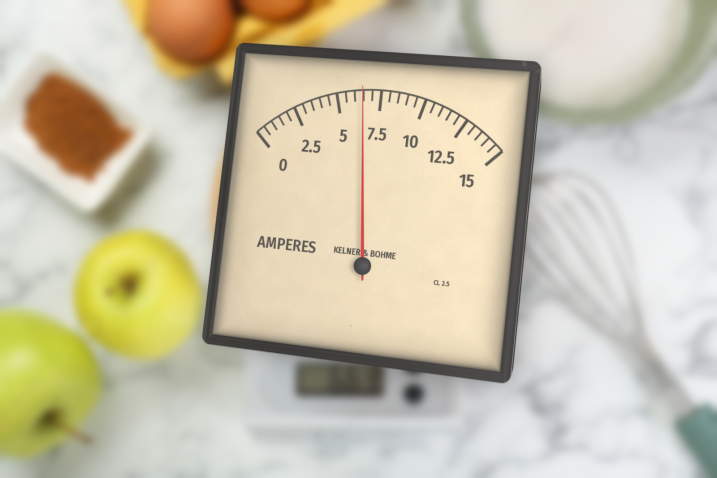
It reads 6.5 A
